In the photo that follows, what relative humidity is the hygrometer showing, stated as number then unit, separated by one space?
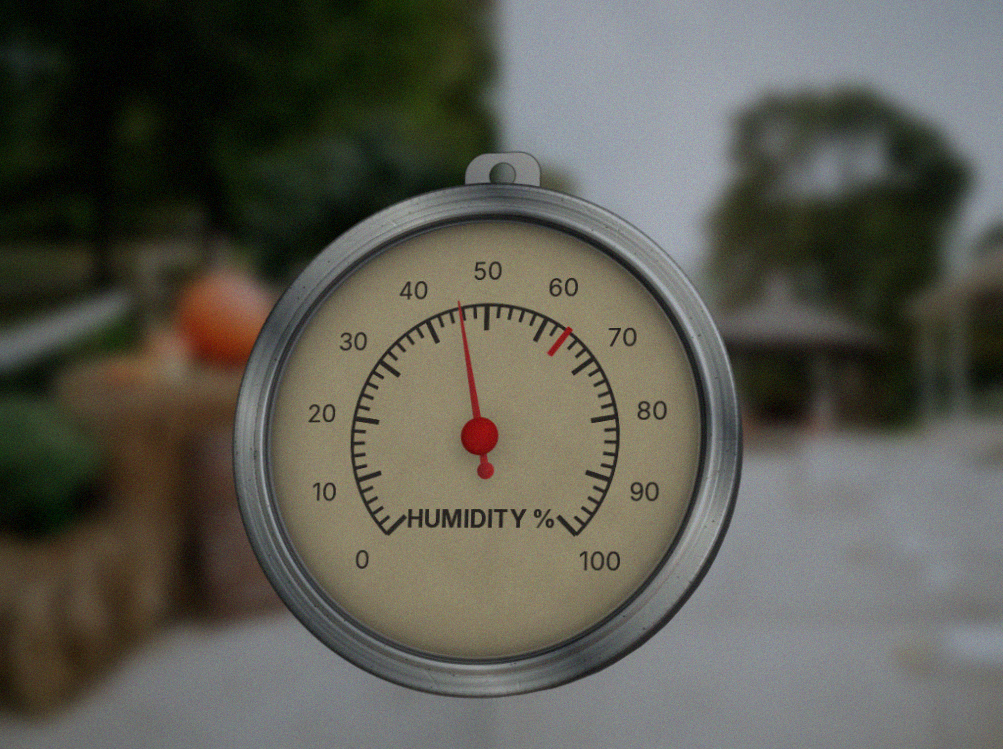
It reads 46 %
